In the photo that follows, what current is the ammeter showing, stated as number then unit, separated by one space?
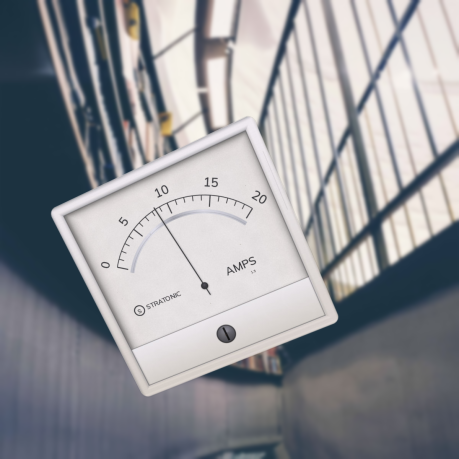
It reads 8.5 A
